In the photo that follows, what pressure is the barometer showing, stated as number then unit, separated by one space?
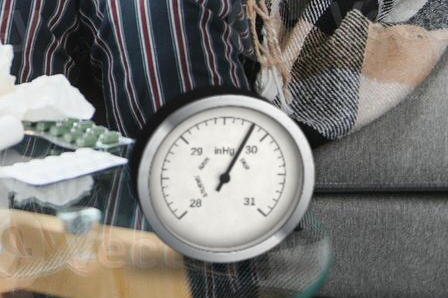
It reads 29.8 inHg
